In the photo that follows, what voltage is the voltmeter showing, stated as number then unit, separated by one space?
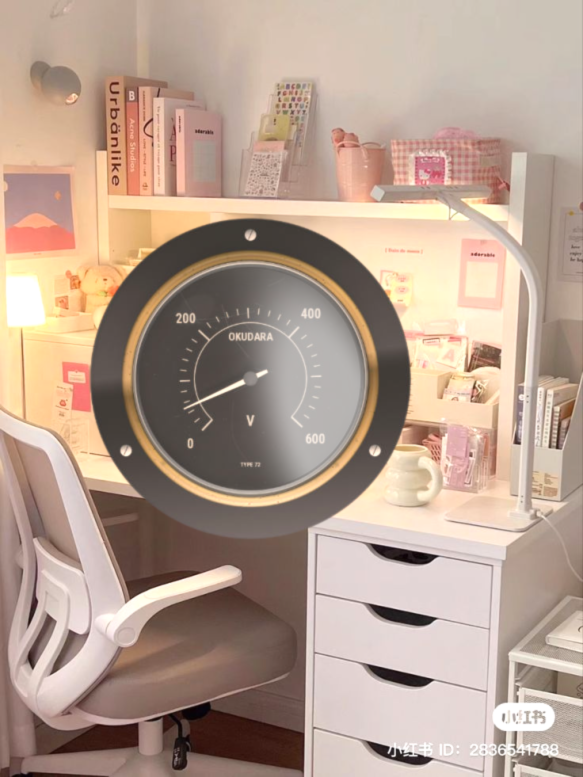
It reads 50 V
